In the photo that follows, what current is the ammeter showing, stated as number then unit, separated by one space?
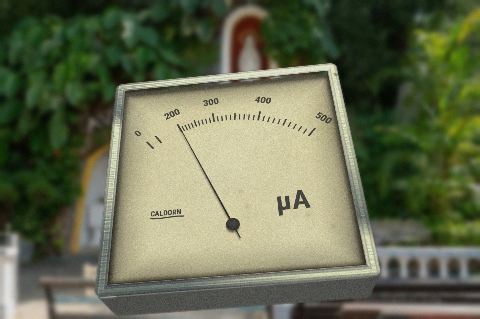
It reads 200 µA
